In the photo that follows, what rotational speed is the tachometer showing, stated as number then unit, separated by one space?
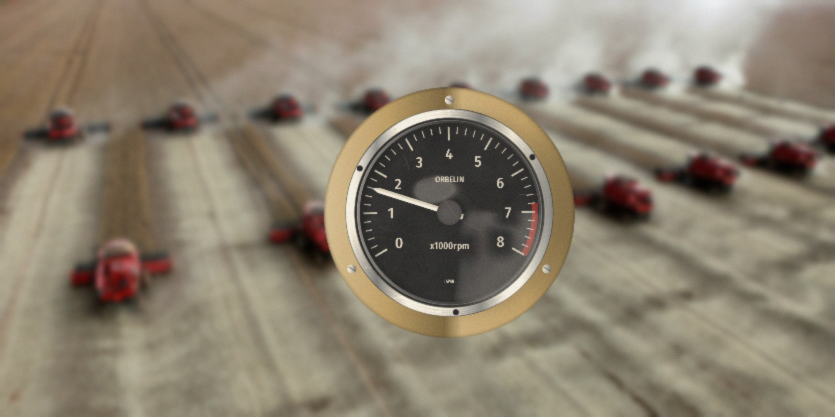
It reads 1600 rpm
